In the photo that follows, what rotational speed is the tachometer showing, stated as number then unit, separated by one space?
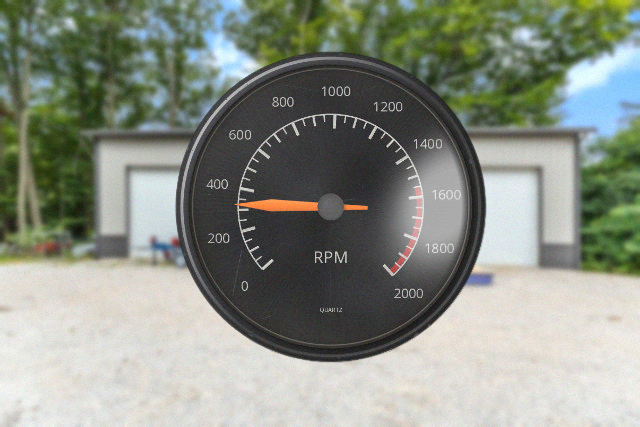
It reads 325 rpm
